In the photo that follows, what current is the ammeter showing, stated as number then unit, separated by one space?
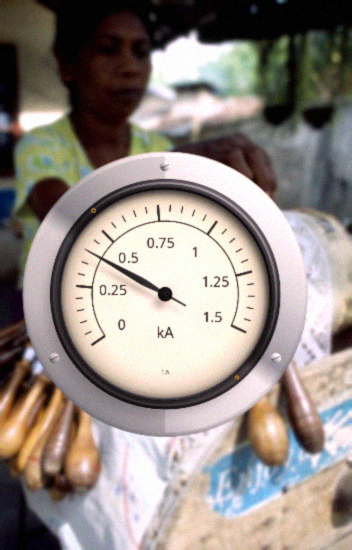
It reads 0.4 kA
